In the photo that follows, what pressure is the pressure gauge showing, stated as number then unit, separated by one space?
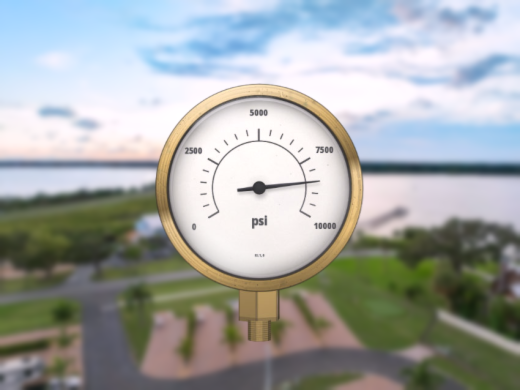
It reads 8500 psi
